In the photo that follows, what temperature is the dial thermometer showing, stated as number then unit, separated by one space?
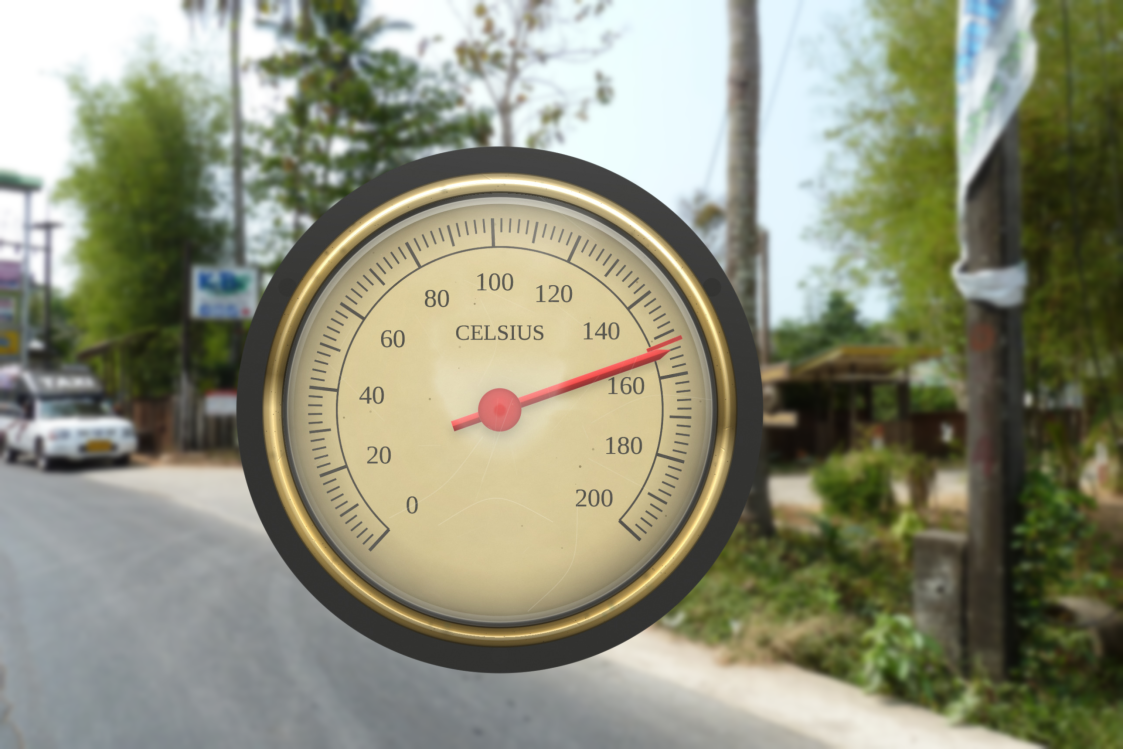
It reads 154 °C
